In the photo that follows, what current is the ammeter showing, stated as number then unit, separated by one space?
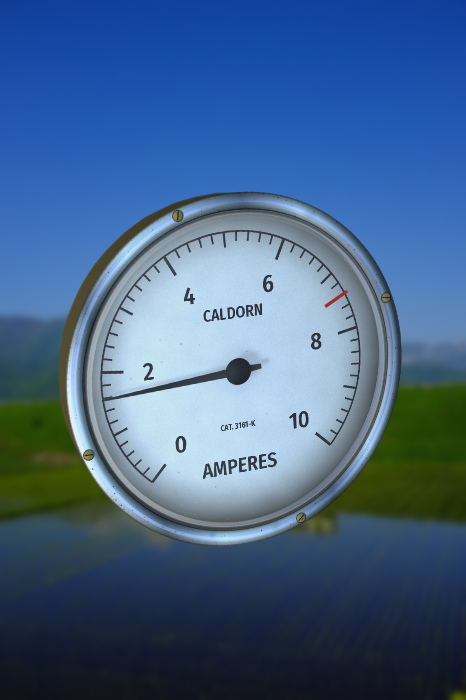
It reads 1.6 A
